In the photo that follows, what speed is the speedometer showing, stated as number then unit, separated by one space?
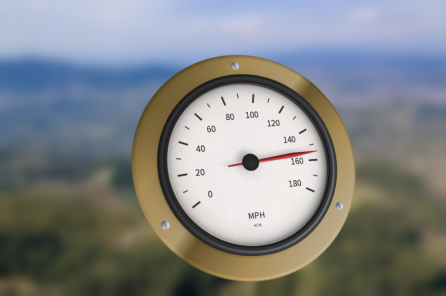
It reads 155 mph
